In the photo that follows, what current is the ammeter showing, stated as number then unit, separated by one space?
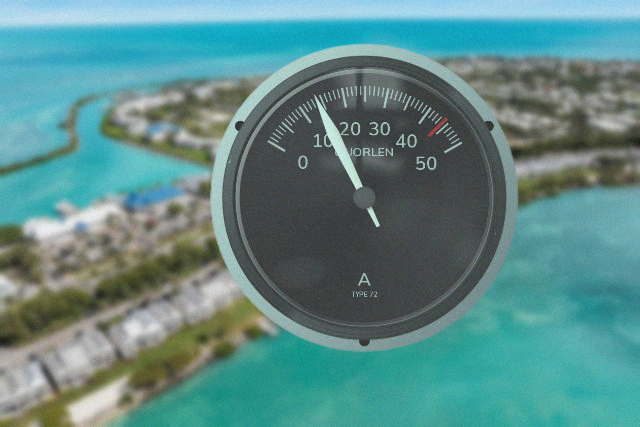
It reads 14 A
